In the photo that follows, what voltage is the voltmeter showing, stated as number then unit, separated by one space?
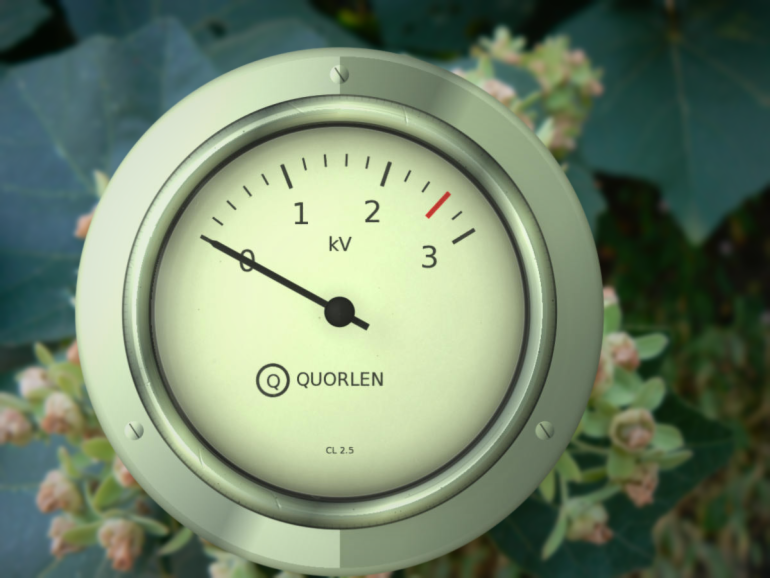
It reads 0 kV
